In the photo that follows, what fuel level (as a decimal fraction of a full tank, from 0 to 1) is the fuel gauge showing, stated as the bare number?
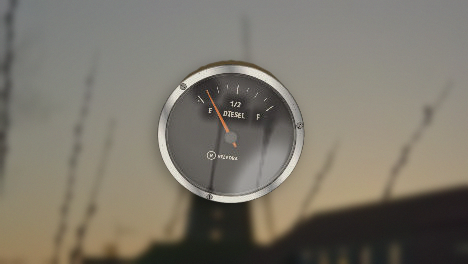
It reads 0.125
